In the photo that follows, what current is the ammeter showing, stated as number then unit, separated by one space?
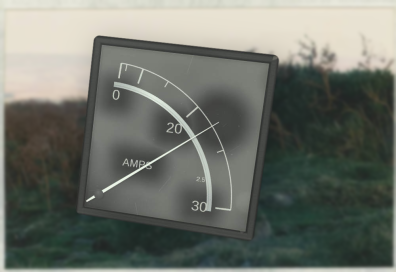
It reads 22.5 A
